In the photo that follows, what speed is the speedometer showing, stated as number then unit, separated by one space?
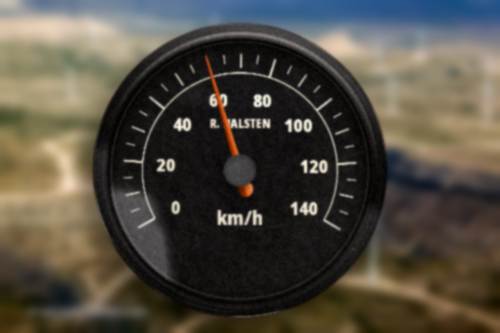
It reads 60 km/h
